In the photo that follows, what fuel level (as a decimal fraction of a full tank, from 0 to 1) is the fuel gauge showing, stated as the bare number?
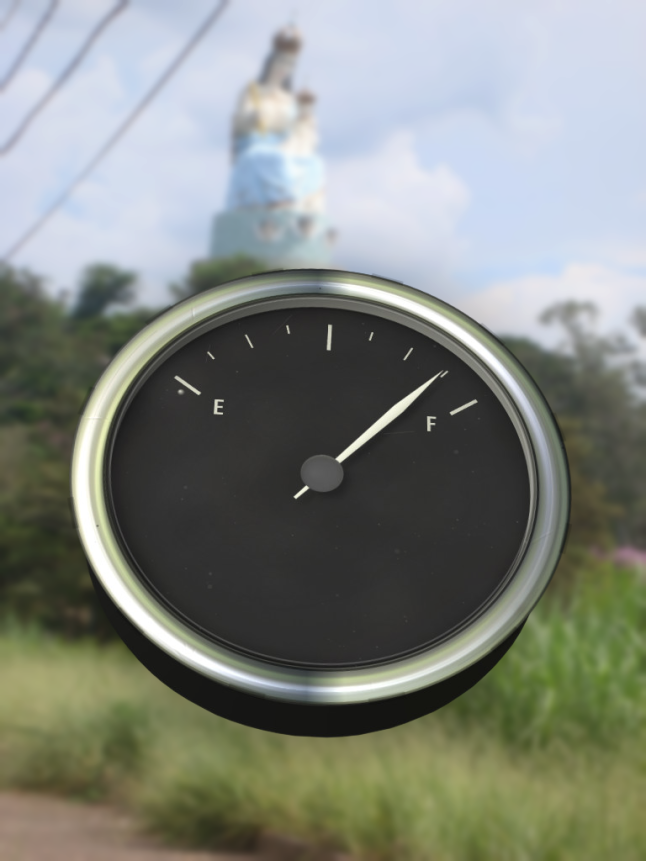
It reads 0.875
